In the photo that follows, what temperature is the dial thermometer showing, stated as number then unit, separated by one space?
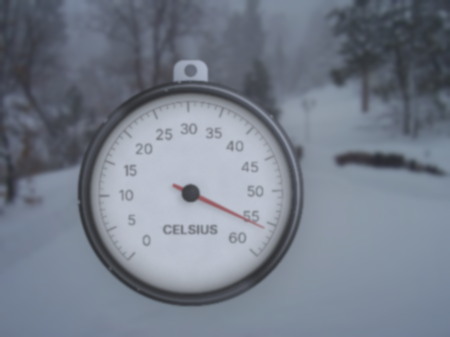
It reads 56 °C
